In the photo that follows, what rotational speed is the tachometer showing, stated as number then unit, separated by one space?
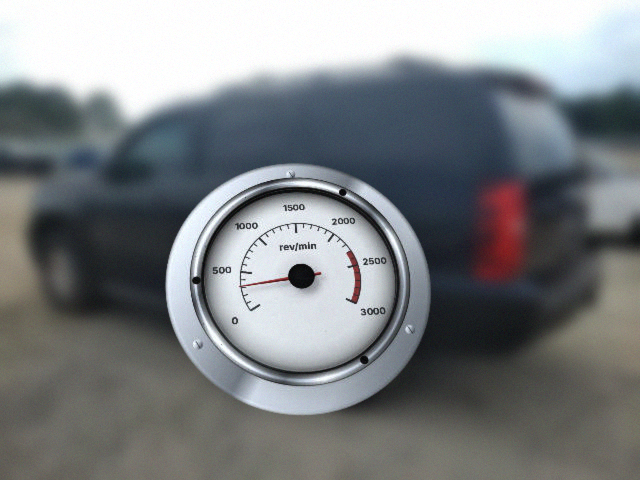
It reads 300 rpm
